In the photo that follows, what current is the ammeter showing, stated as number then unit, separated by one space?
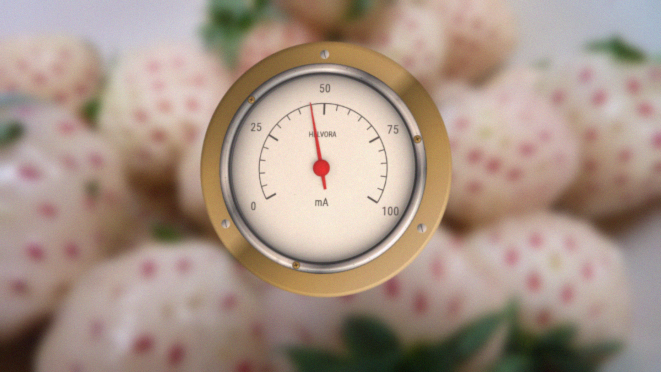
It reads 45 mA
